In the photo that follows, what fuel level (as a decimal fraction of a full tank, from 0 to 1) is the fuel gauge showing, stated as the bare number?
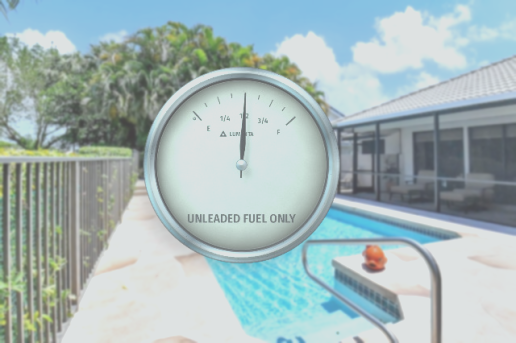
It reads 0.5
